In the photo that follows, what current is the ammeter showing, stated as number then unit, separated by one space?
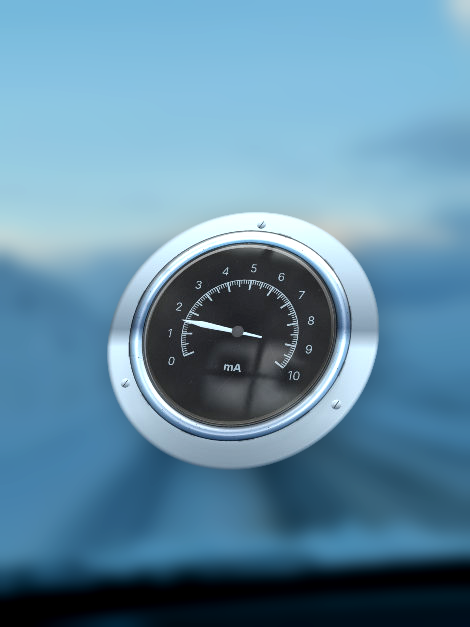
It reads 1.5 mA
